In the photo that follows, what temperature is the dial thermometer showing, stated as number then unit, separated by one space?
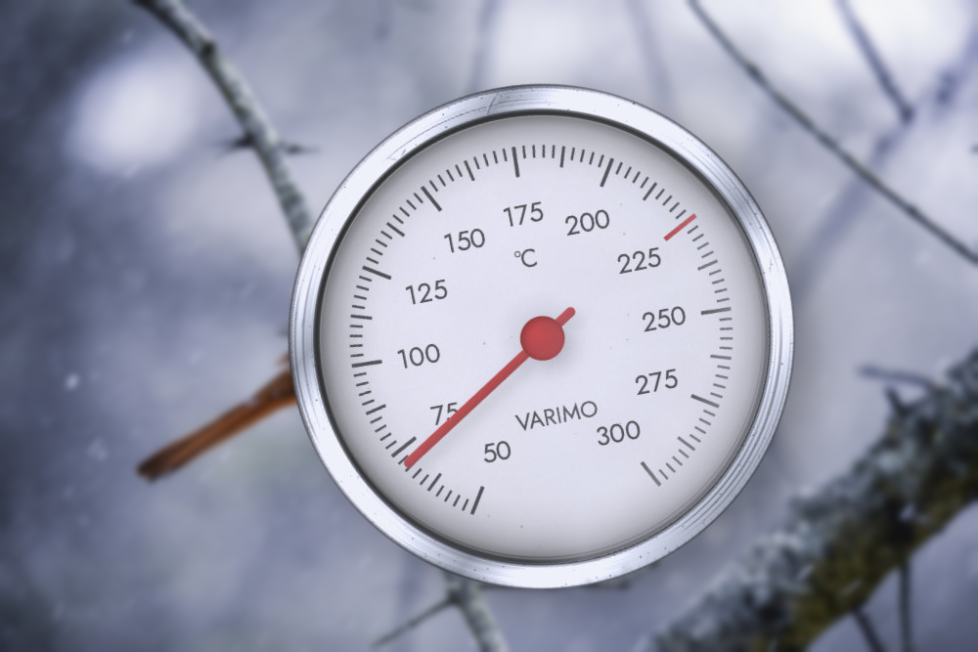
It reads 71.25 °C
